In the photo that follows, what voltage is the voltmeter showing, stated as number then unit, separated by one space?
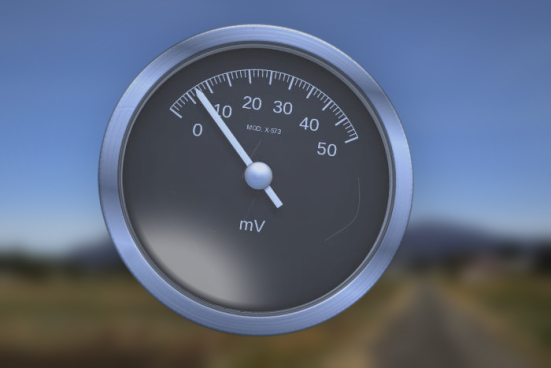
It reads 7 mV
